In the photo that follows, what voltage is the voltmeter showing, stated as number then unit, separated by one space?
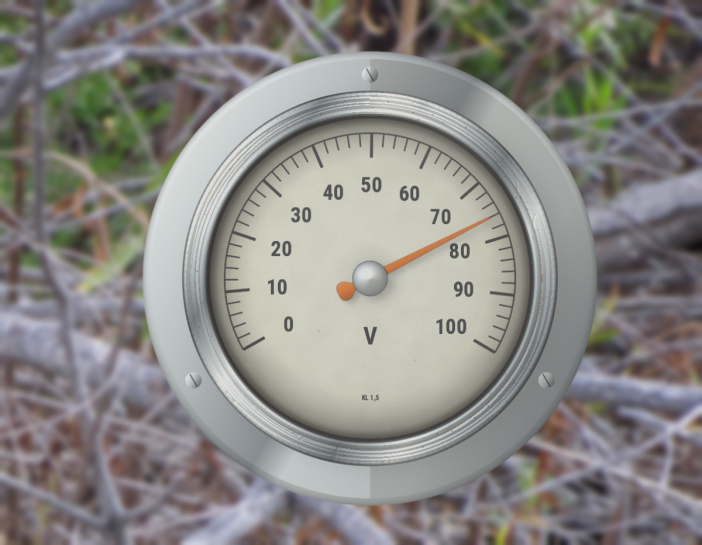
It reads 76 V
